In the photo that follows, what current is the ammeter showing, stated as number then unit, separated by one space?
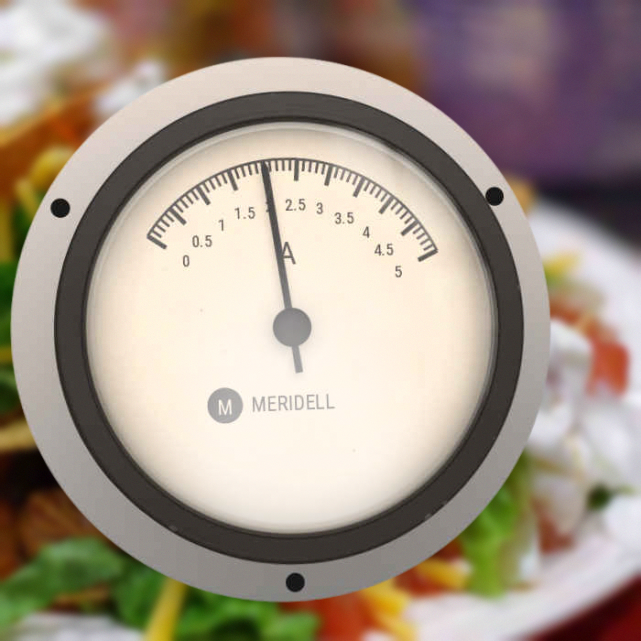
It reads 2 A
